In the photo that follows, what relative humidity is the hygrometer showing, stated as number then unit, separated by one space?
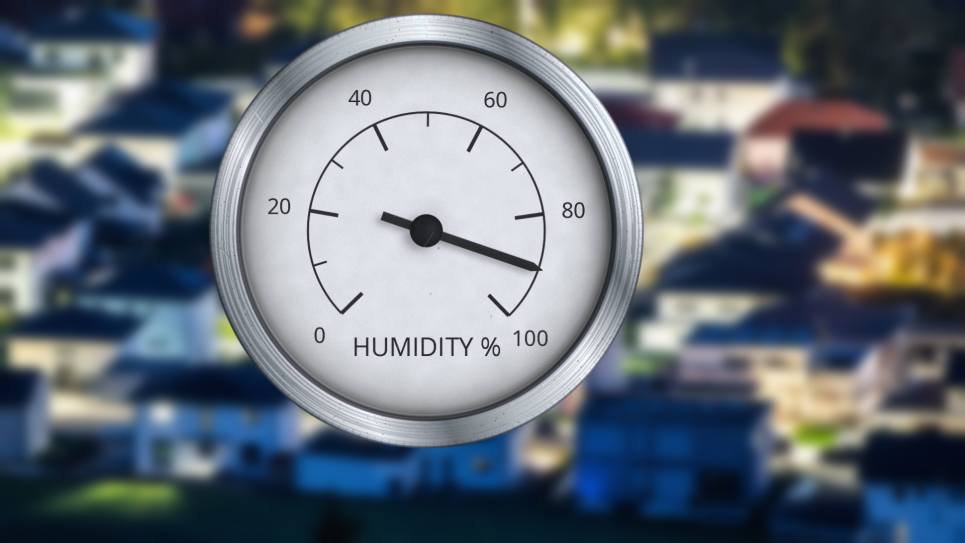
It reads 90 %
